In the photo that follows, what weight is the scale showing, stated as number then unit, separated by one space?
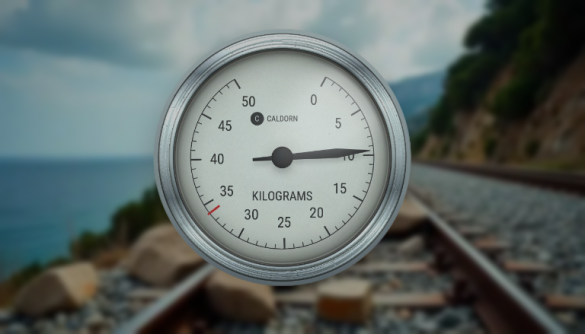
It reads 9.5 kg
